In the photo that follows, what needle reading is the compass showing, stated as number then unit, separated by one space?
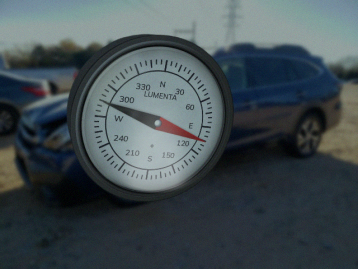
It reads 105 °
